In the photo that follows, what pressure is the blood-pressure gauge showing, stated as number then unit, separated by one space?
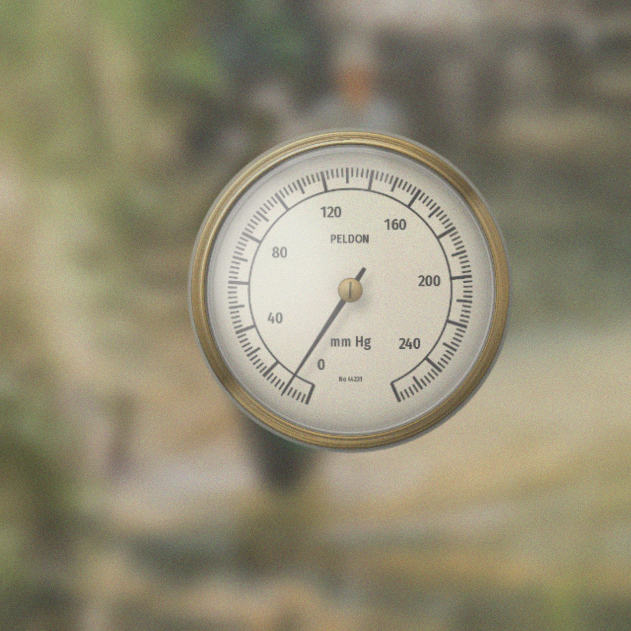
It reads 10 mmHg
